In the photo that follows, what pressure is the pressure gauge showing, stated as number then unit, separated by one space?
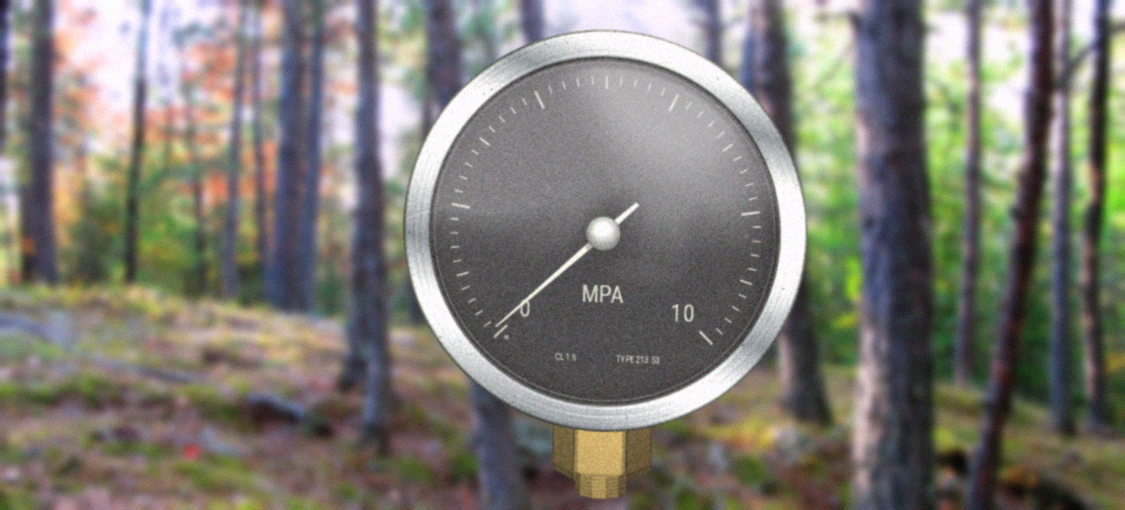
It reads 0.1 MPa
